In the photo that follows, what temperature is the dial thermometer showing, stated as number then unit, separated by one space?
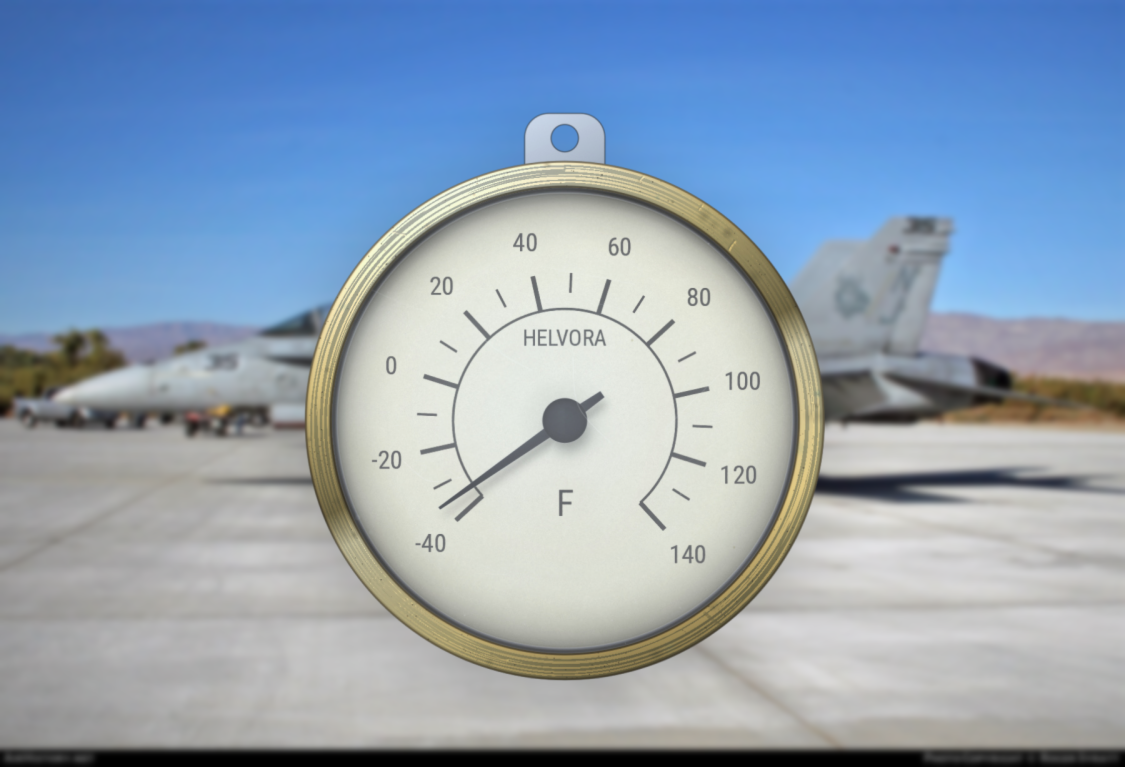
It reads -35 °F
